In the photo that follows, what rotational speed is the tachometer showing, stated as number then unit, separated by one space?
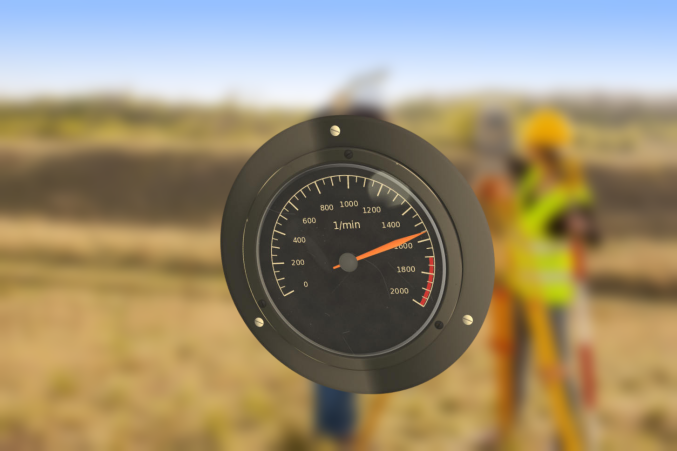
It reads 1550 rpm
